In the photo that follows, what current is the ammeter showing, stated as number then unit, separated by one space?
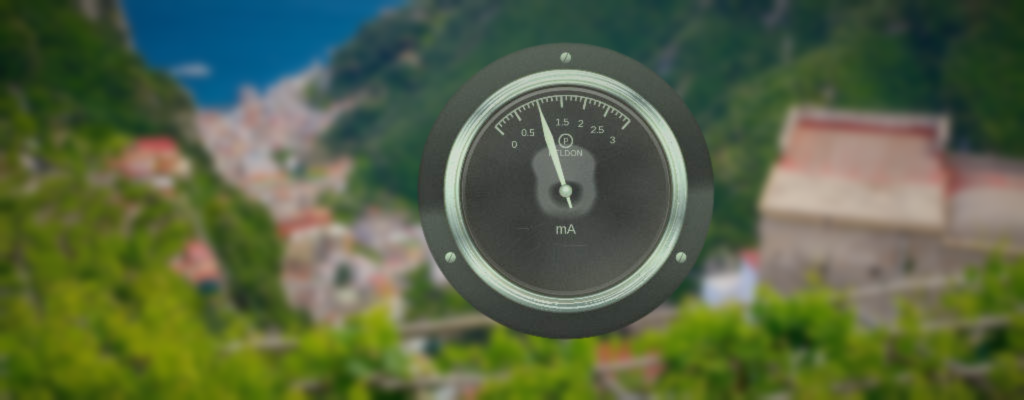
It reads 1 mA
